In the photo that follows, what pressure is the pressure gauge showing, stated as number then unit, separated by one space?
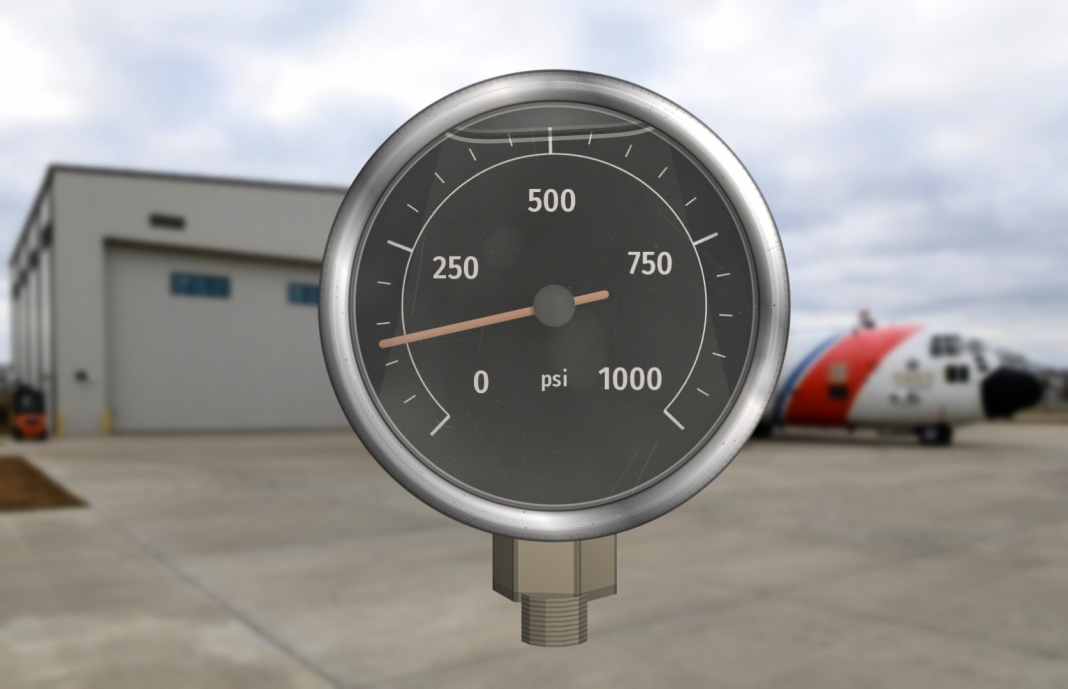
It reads 125 psi
